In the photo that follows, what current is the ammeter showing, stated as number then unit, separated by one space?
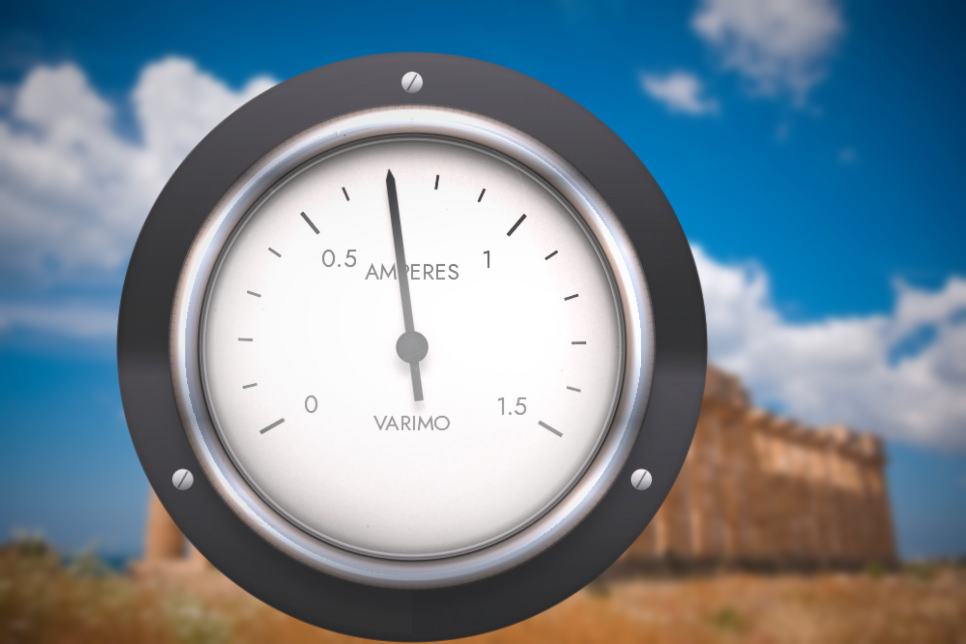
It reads 0.7 A
